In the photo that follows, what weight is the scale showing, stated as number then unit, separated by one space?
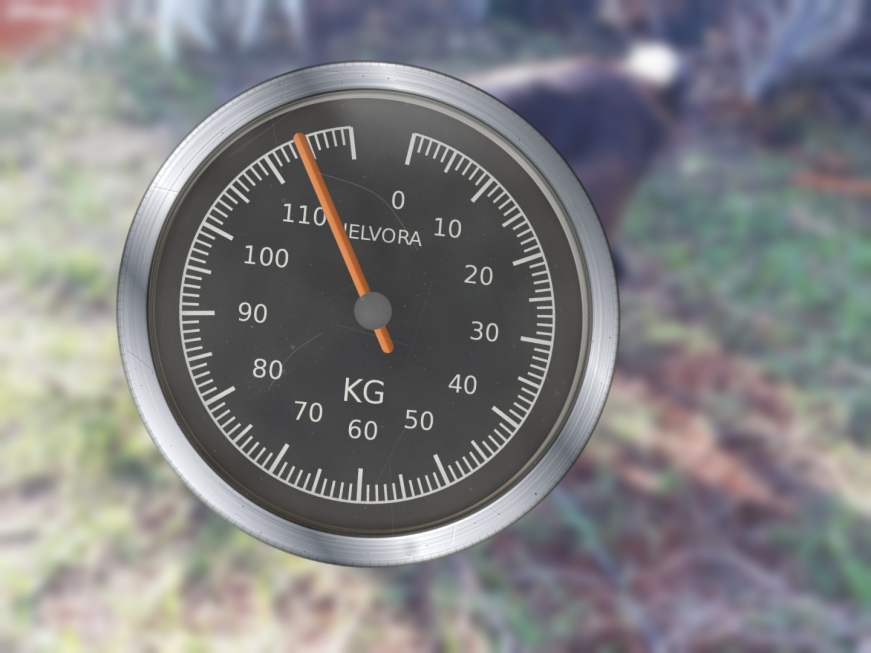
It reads 114 kg
